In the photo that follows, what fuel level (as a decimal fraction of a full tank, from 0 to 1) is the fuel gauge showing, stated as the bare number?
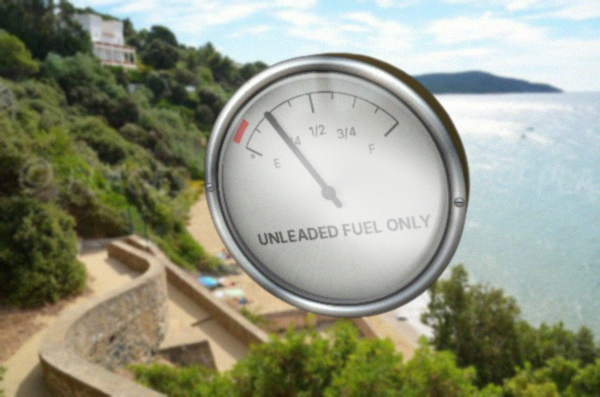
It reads 0.25
